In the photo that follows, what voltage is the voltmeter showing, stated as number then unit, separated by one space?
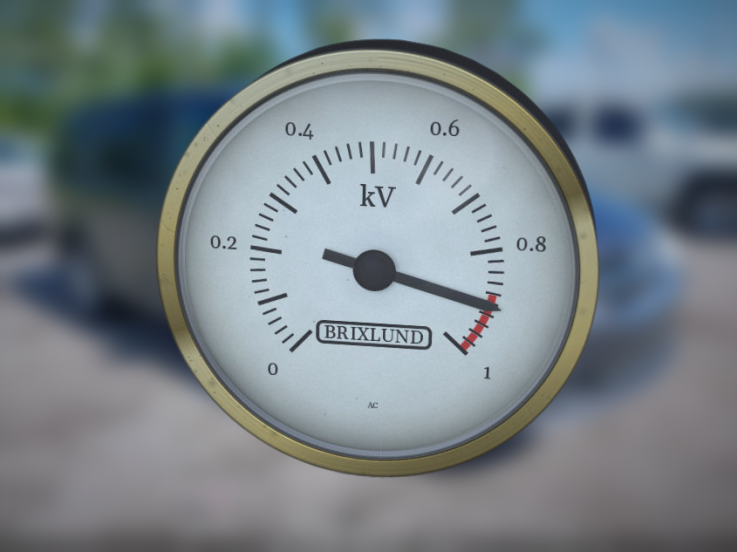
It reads 0.9 kV
